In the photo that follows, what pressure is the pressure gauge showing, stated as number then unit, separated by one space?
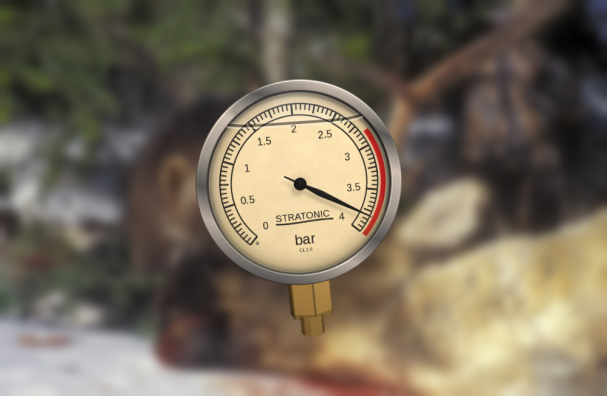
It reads 3.8 bar
